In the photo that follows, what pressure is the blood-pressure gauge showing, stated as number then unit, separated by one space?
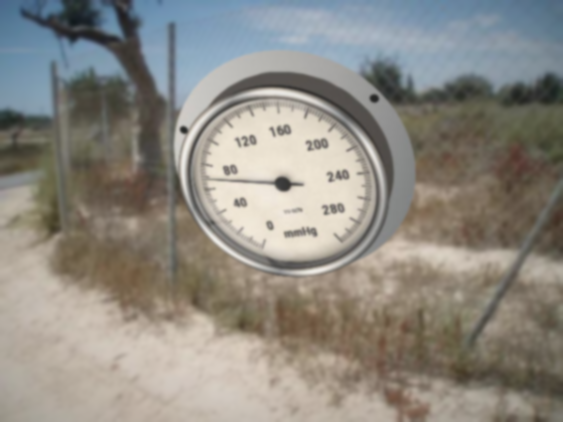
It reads 70 mmHg
